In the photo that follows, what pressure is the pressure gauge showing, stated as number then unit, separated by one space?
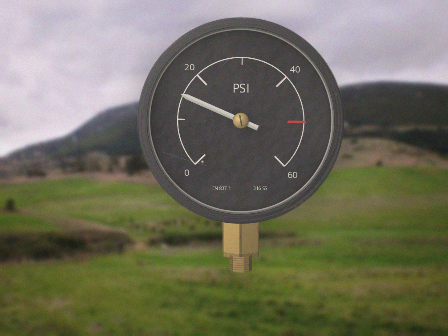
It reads 15 psi
